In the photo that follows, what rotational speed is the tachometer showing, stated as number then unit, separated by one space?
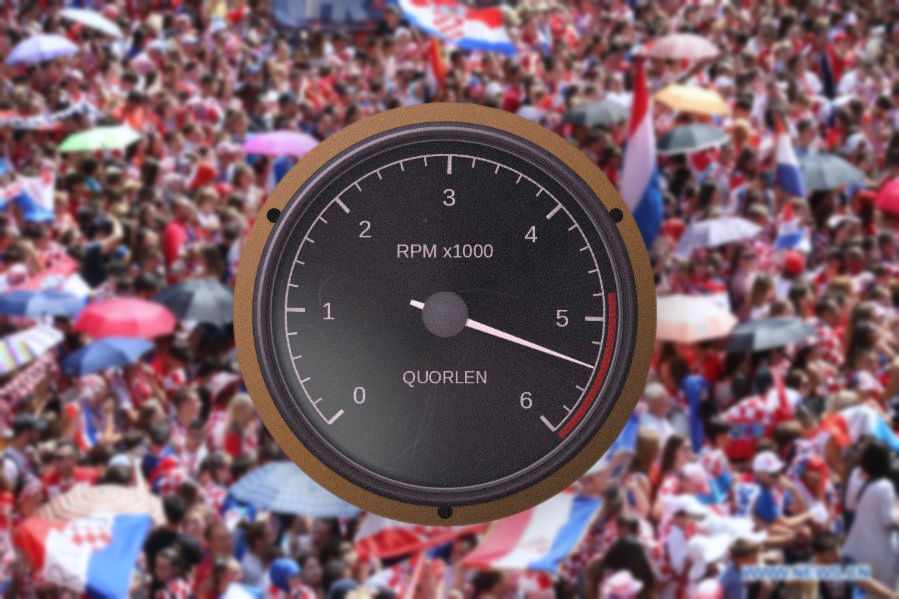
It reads 5400 rpm
